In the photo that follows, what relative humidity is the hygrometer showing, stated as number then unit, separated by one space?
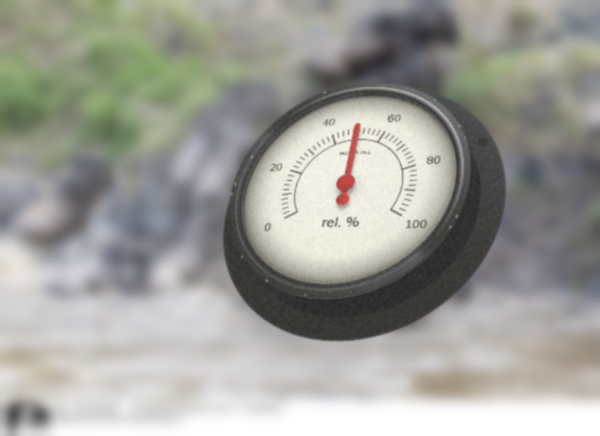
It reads 50 %
